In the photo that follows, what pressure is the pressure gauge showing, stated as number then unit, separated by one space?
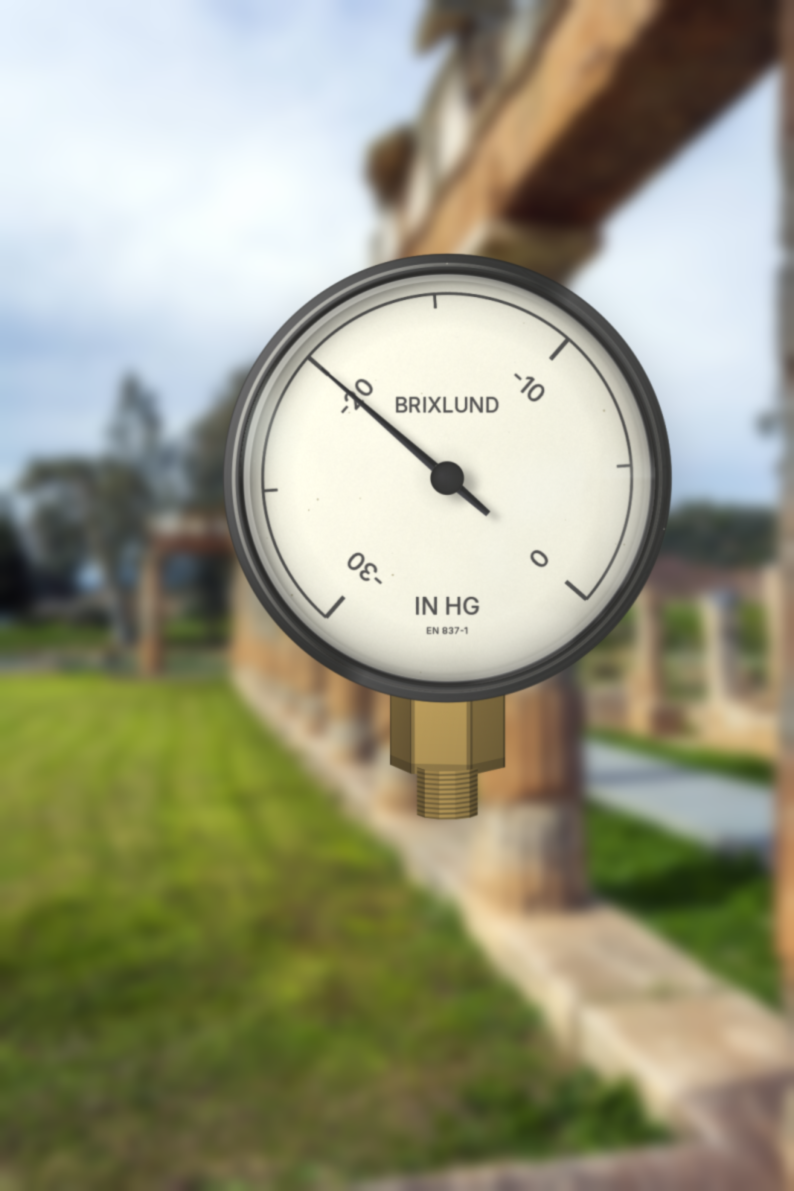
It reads -20 inHg
